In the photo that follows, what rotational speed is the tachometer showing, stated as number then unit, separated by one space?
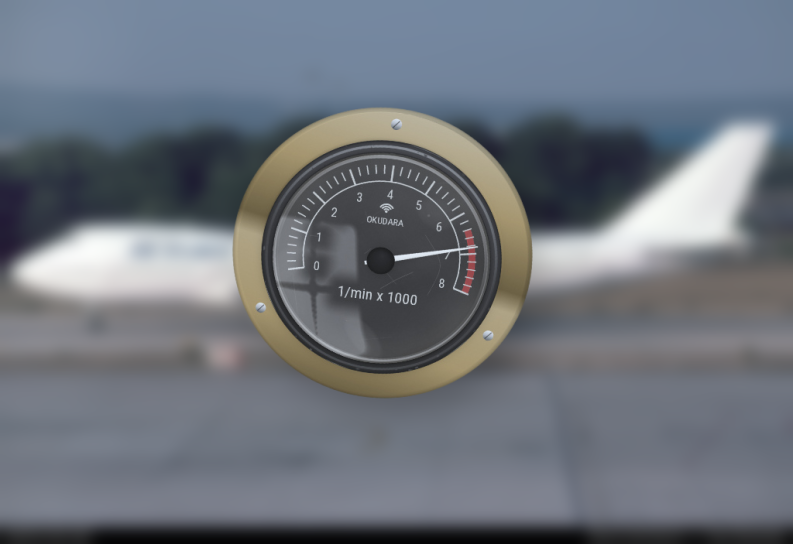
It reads 6800 rpm
